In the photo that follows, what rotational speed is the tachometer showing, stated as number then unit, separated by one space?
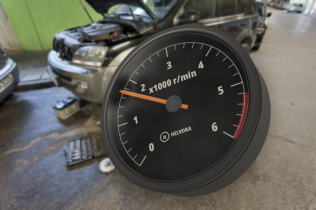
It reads 1700 rpm
